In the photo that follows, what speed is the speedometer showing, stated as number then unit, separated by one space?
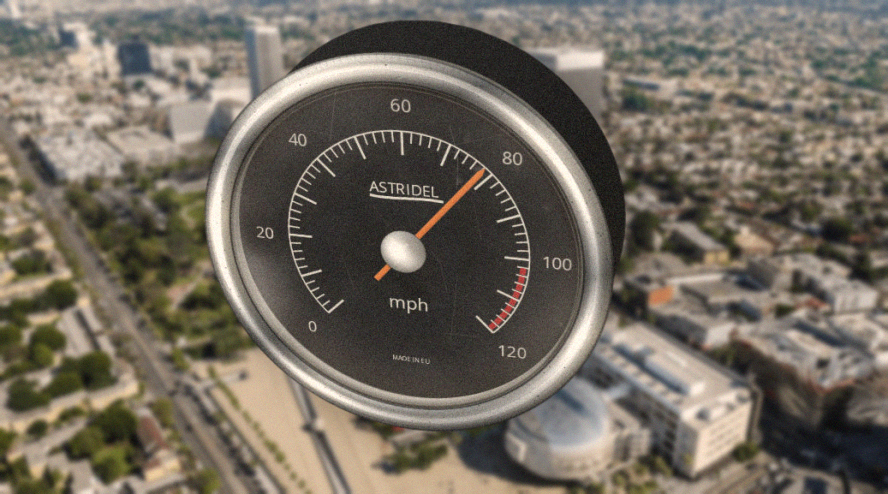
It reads 78 mph
